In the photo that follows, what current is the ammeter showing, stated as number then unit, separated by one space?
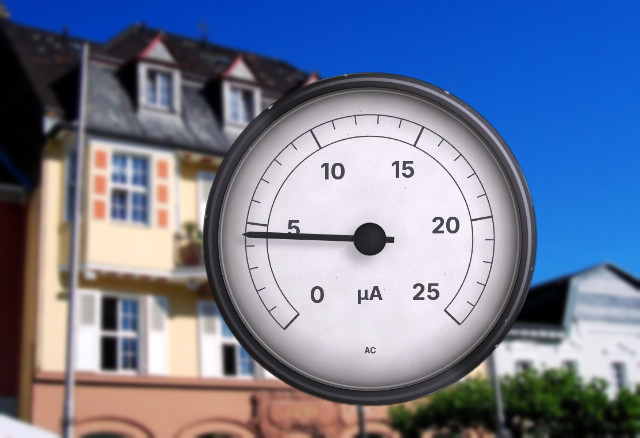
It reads 4.5 µA
